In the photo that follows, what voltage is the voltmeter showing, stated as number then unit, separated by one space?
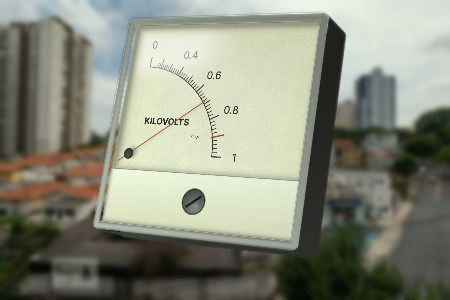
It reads 0.7 kV
